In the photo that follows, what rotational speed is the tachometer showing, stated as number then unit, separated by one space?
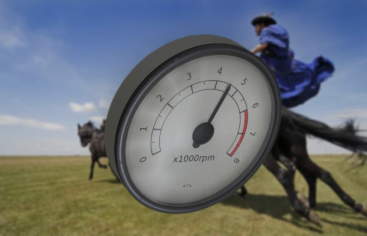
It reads 4500 rpm
